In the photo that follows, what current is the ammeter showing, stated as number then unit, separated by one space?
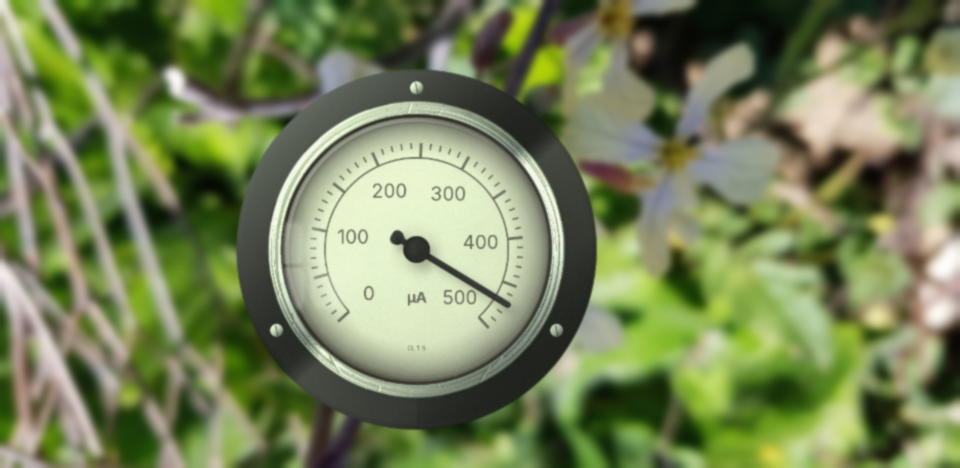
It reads 470 µA
